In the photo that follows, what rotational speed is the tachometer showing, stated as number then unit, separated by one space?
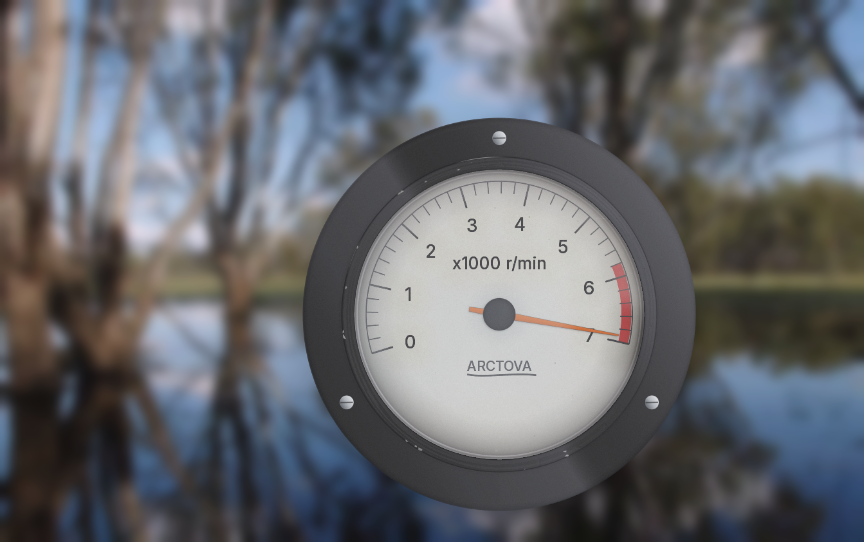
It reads 6900 rpm
